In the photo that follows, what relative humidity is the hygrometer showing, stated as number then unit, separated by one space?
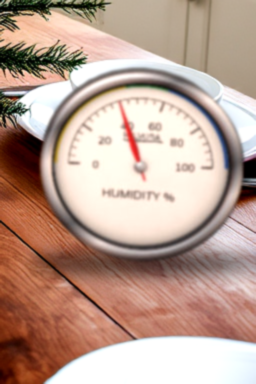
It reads 40 %
